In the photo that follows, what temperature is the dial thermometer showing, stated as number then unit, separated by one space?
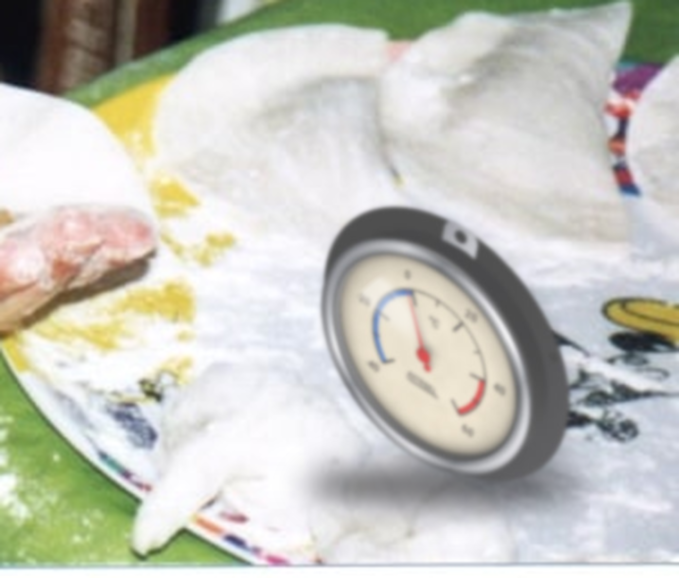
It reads 0 °C
